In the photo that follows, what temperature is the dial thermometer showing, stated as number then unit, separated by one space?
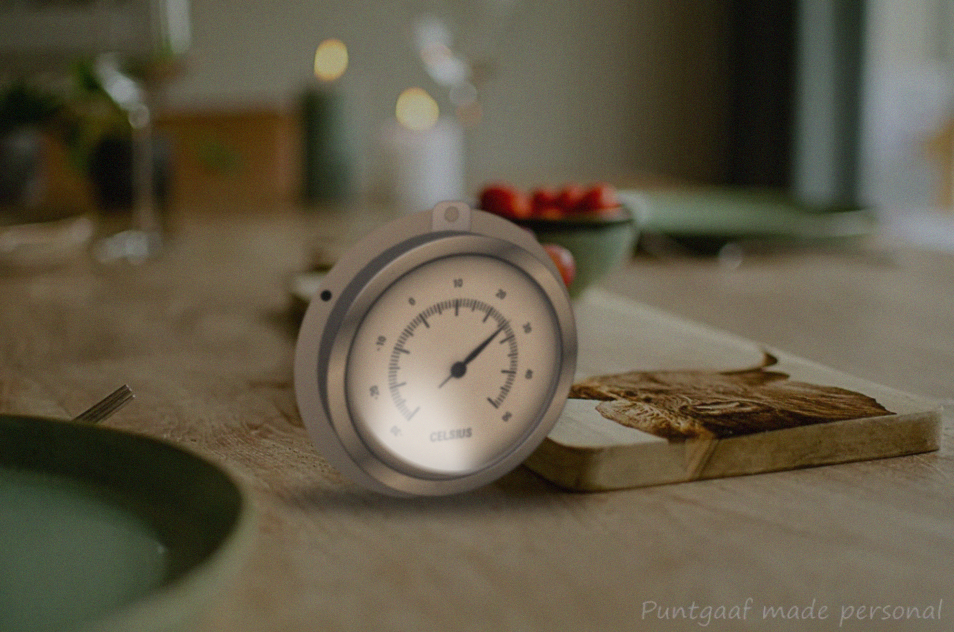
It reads 25 °C
